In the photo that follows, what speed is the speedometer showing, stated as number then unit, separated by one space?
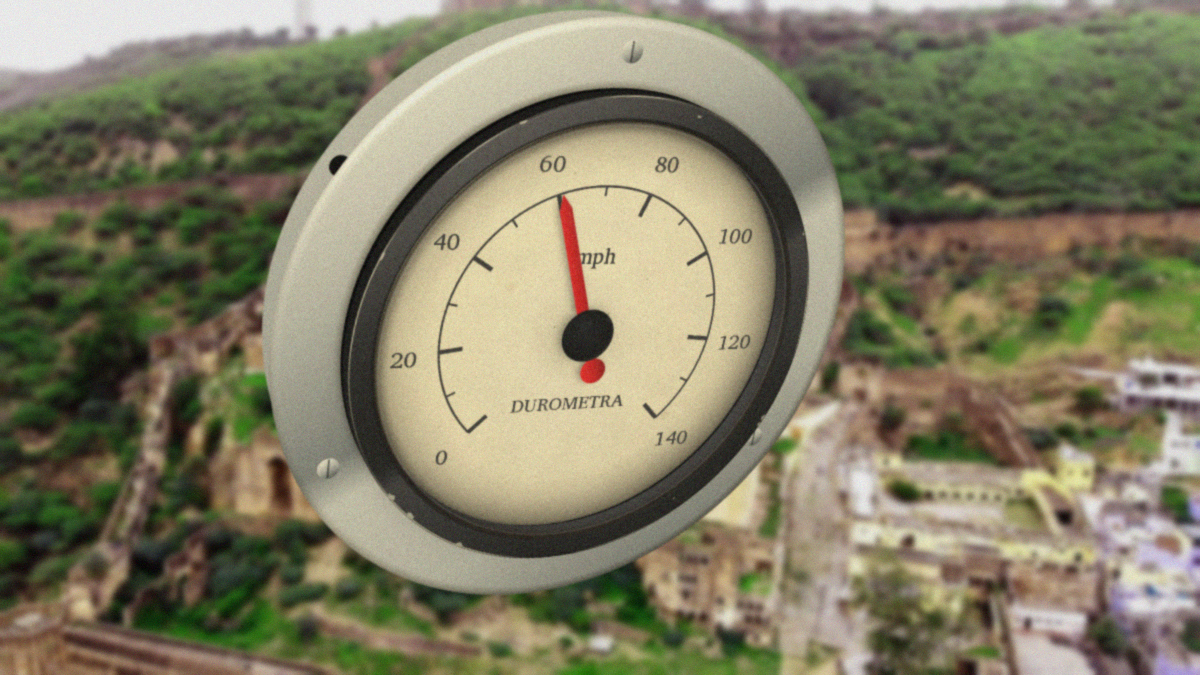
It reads 60 mph
